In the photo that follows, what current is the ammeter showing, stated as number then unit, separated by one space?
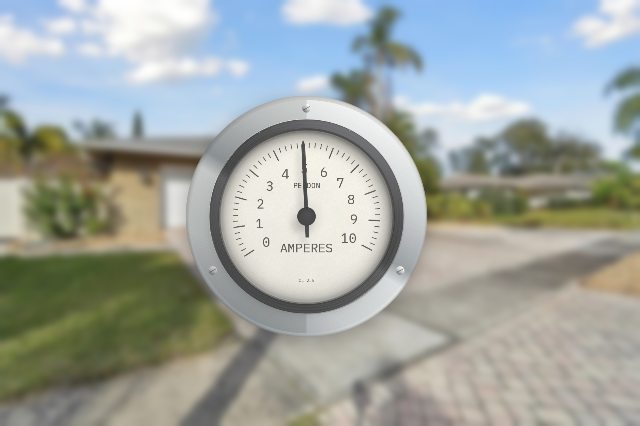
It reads 5 A
